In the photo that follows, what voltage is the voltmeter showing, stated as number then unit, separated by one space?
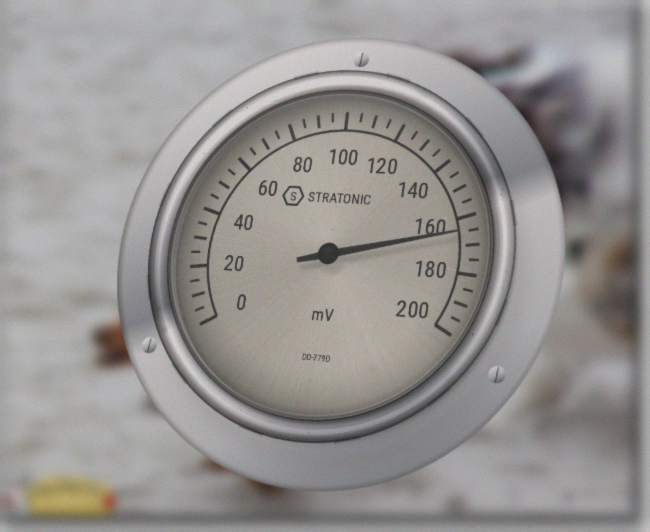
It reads 165 mV
